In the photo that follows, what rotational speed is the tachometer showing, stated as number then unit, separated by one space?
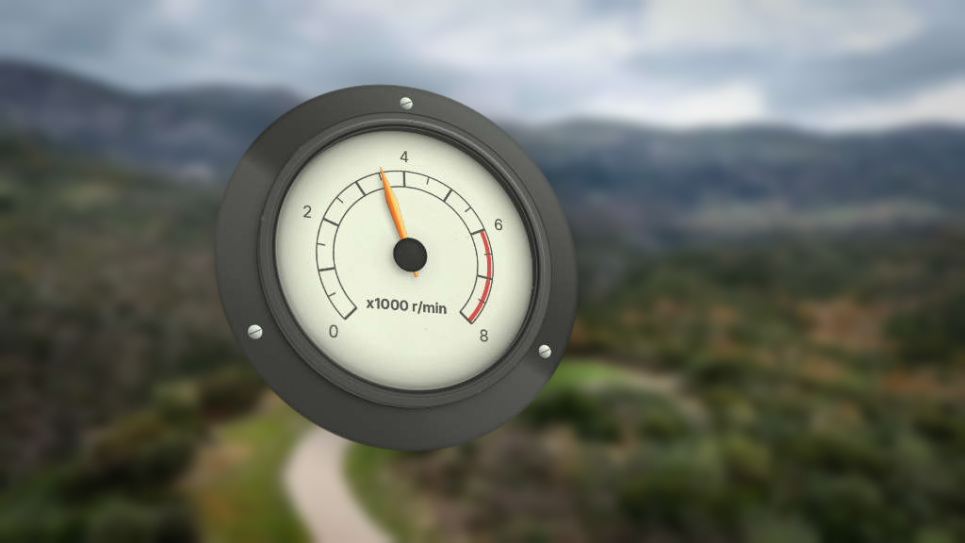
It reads 3500 rpm
